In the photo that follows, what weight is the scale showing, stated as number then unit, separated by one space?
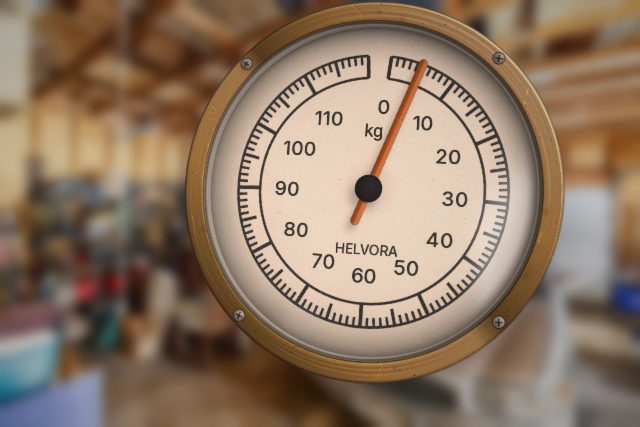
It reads 5 kg
